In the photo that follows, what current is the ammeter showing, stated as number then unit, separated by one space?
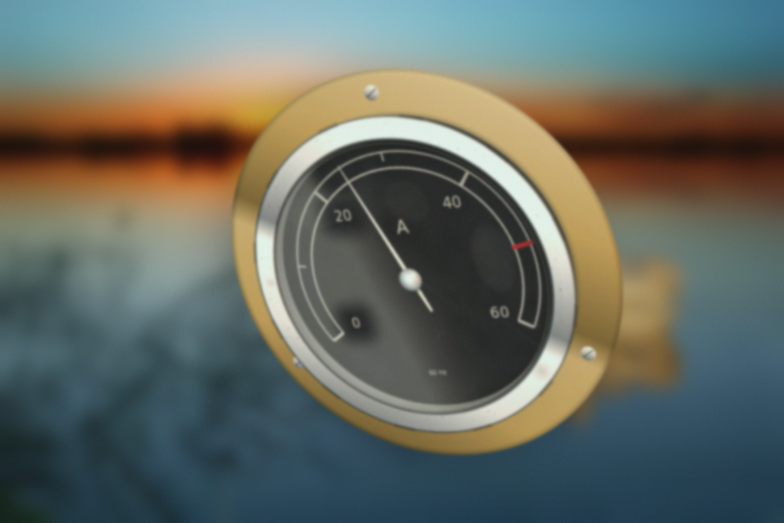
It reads 25 A
